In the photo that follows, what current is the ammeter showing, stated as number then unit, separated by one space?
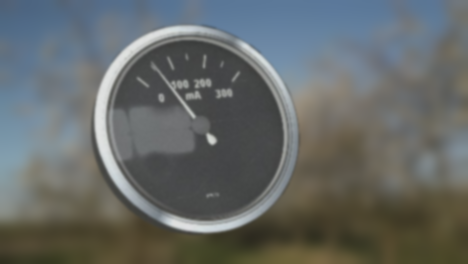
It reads 50 mA
